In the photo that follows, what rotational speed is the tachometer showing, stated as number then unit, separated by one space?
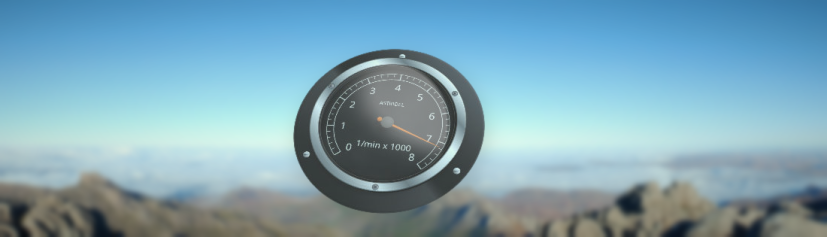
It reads 7200 rpm
